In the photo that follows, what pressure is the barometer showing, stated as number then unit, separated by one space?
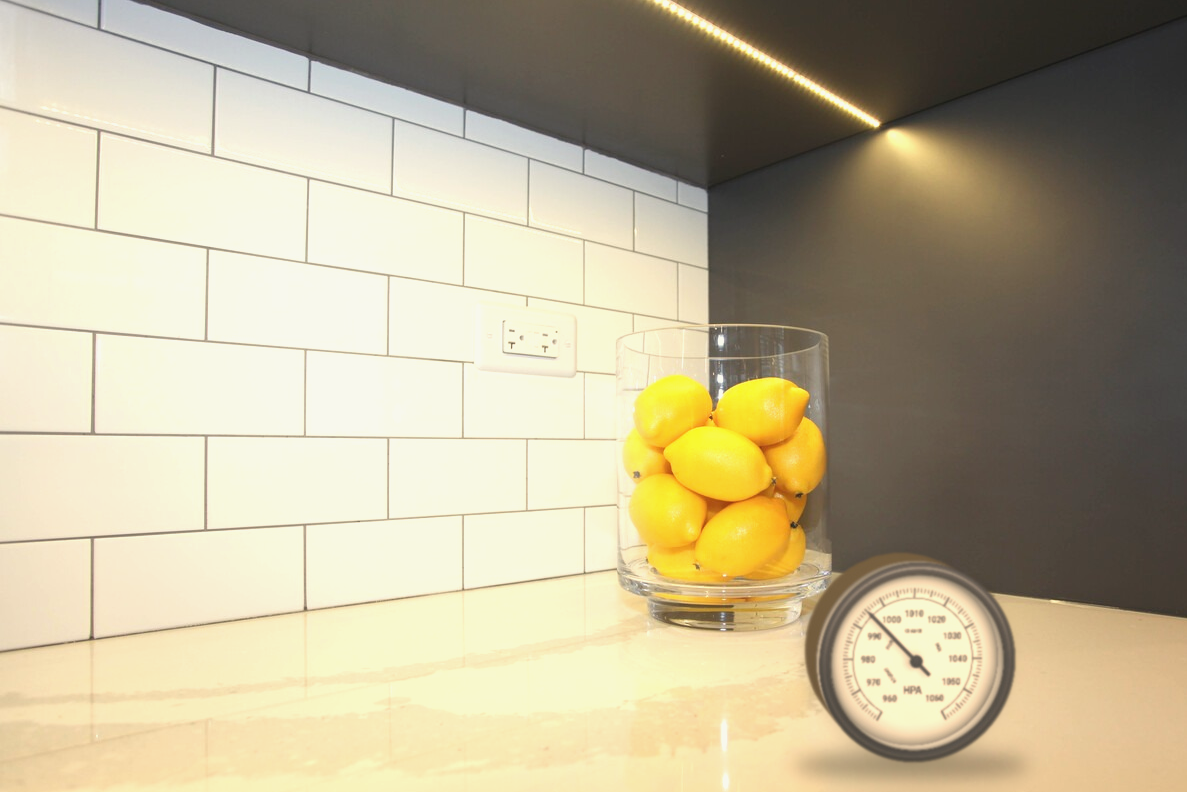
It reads 995 hPa
